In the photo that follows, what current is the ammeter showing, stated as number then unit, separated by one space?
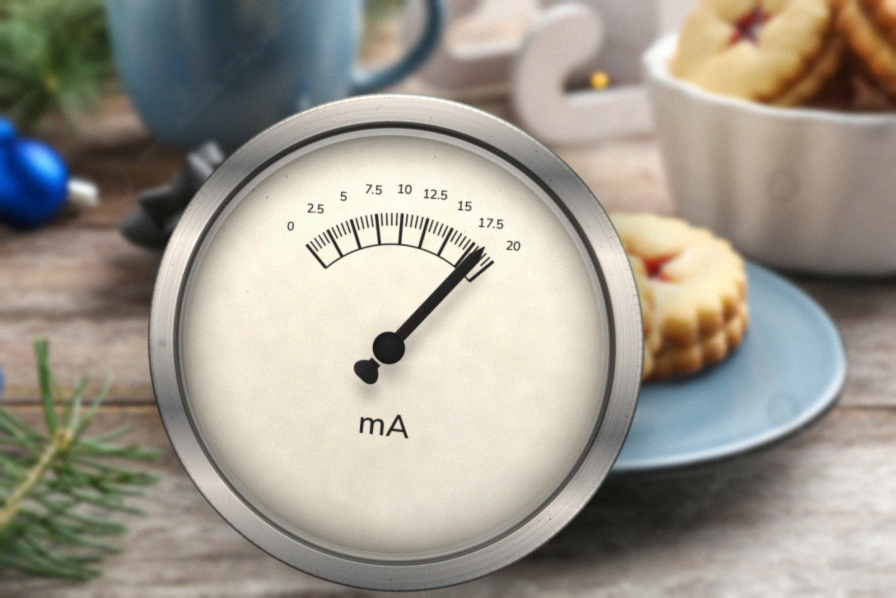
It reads 18.5 mA
